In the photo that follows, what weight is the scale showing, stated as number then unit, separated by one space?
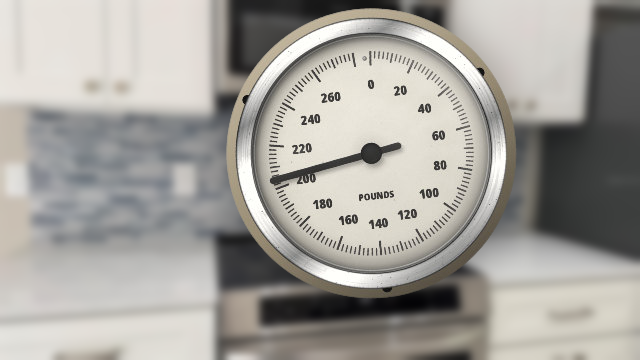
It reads 204 lb
